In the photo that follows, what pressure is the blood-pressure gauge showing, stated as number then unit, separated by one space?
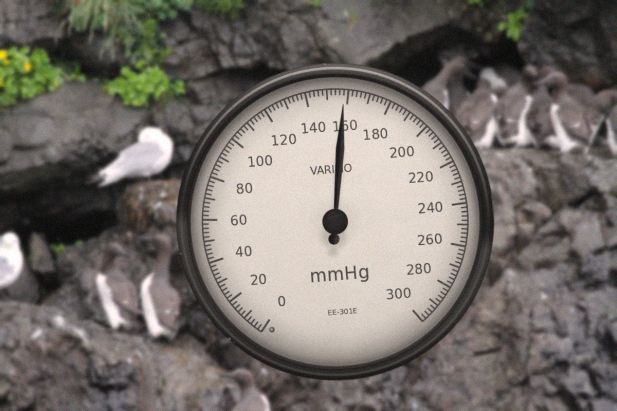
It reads 158 mmHg
